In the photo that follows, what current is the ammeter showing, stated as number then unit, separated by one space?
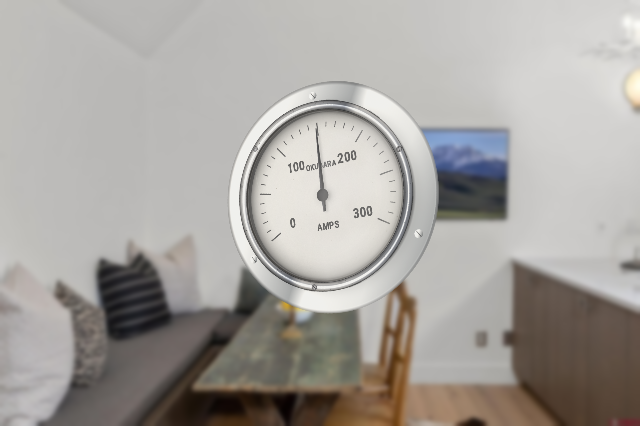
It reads 150 A
